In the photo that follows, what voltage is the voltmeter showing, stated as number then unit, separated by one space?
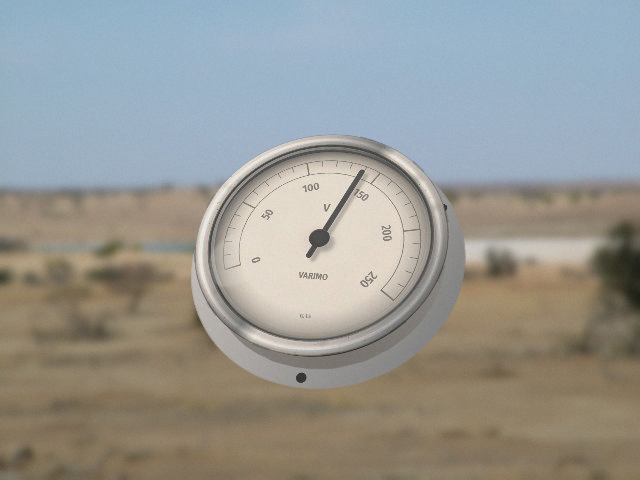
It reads 140 V
